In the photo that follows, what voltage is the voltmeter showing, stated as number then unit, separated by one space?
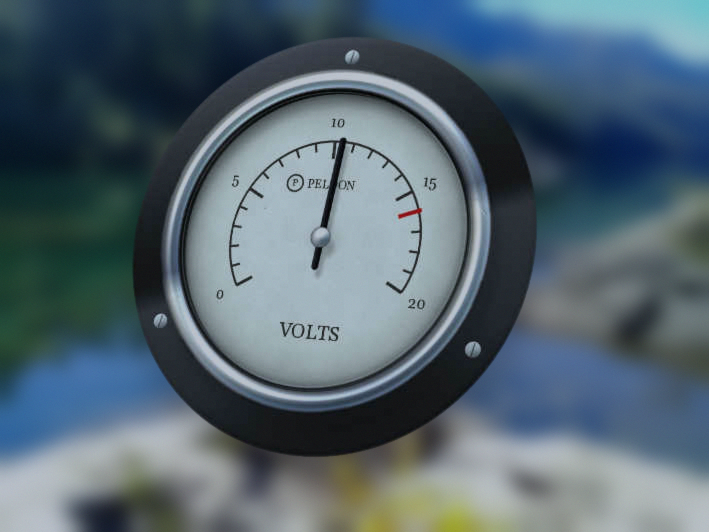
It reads 10.5 V
